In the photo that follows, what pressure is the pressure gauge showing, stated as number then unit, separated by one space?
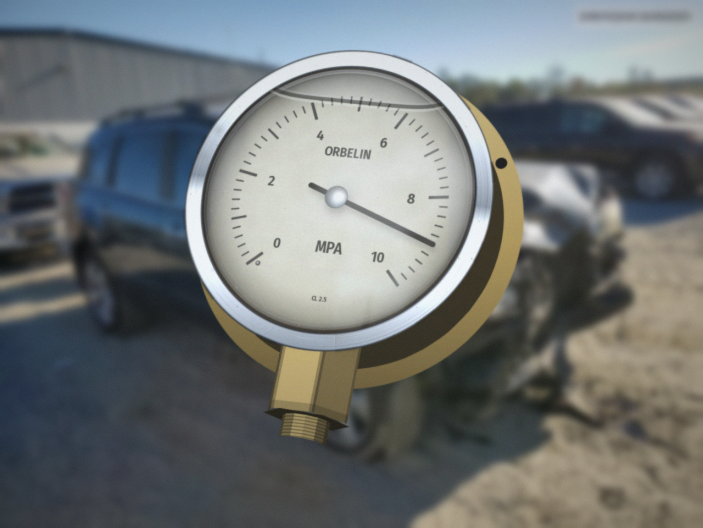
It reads 9 MPa
